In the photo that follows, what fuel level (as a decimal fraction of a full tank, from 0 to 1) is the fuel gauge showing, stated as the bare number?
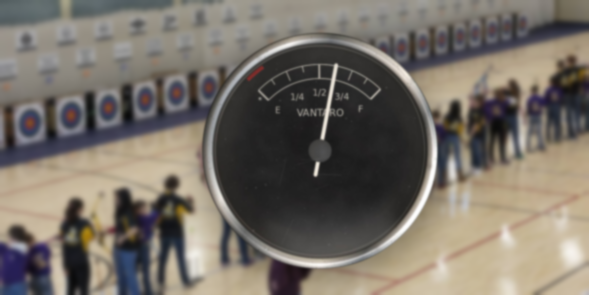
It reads 0.625
